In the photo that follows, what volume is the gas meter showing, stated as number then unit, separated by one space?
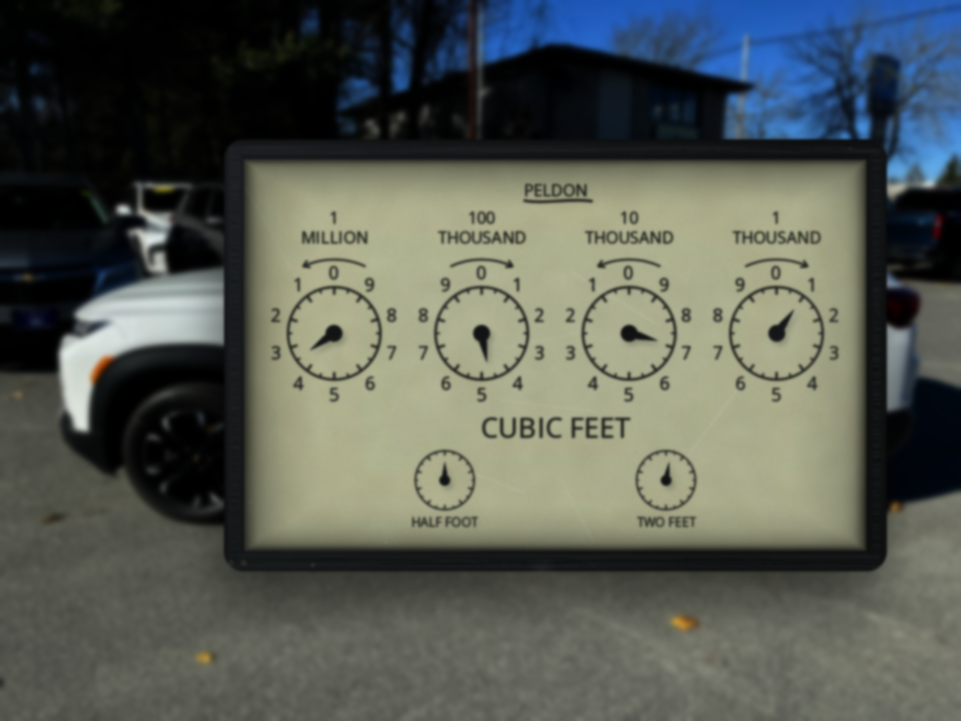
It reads 347100 ft³
